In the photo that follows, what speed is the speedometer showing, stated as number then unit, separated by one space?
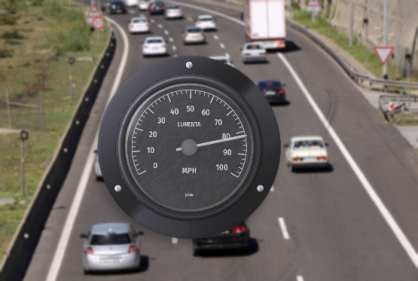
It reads 82 mph
